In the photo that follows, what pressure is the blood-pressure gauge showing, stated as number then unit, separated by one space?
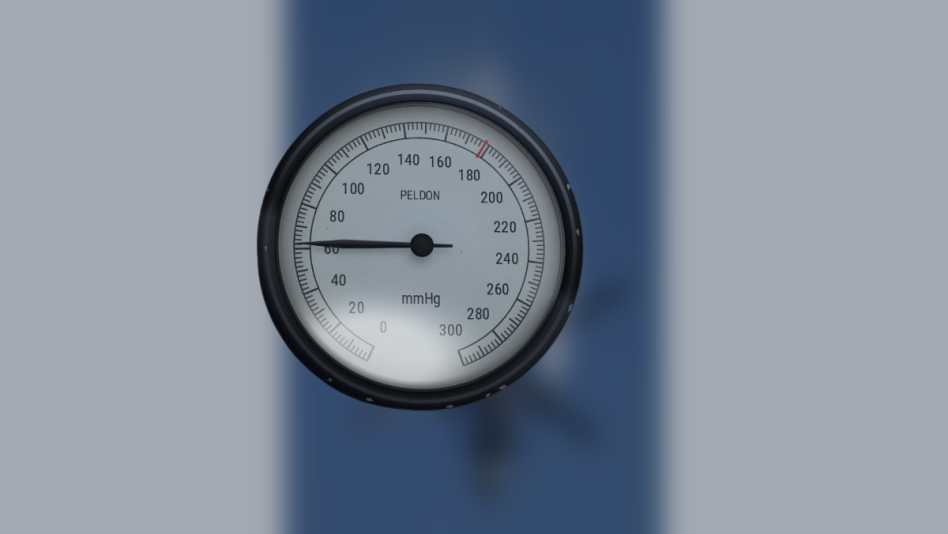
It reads 62 mmHg
